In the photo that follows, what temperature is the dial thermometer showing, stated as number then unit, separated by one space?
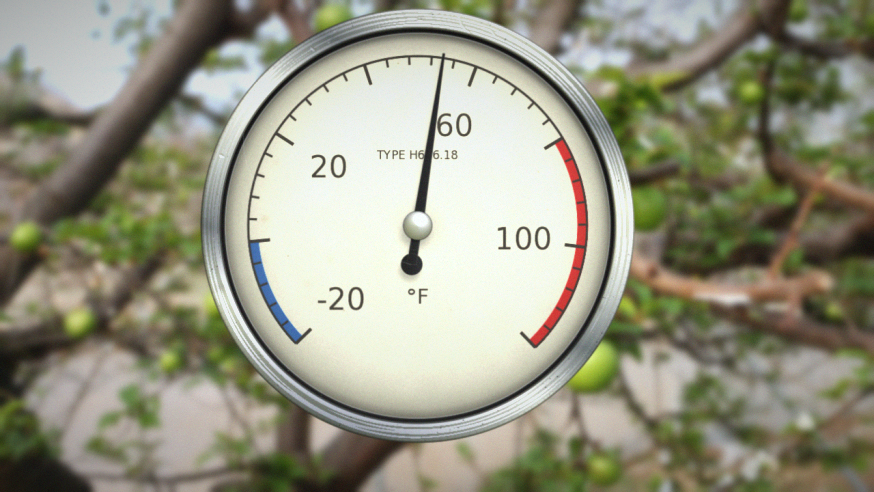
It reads 54 °F
